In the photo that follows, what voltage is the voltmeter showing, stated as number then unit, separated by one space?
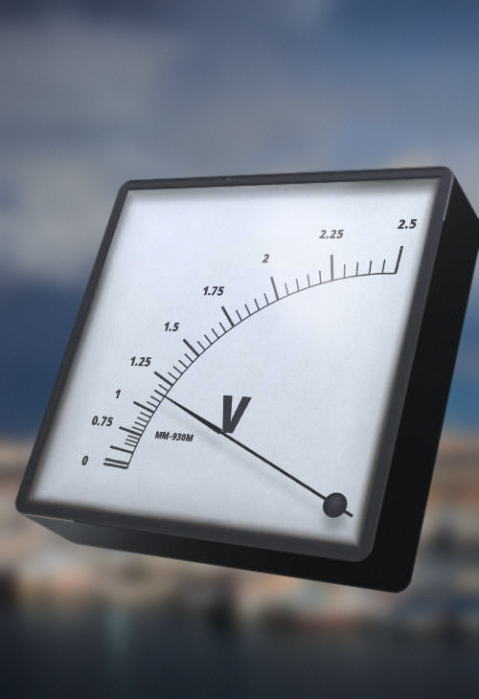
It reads 1.15 V
